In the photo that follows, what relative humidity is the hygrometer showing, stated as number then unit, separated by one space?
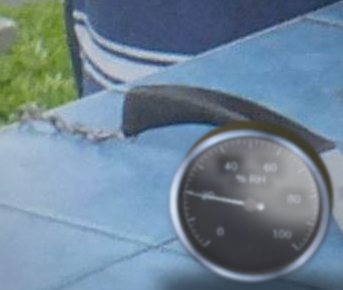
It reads 20 %
